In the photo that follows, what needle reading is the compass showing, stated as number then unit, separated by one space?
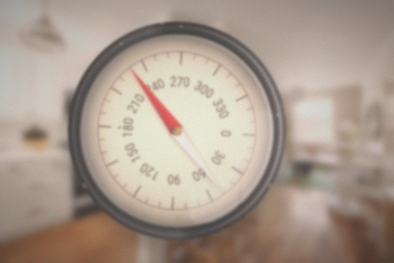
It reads 230 °
